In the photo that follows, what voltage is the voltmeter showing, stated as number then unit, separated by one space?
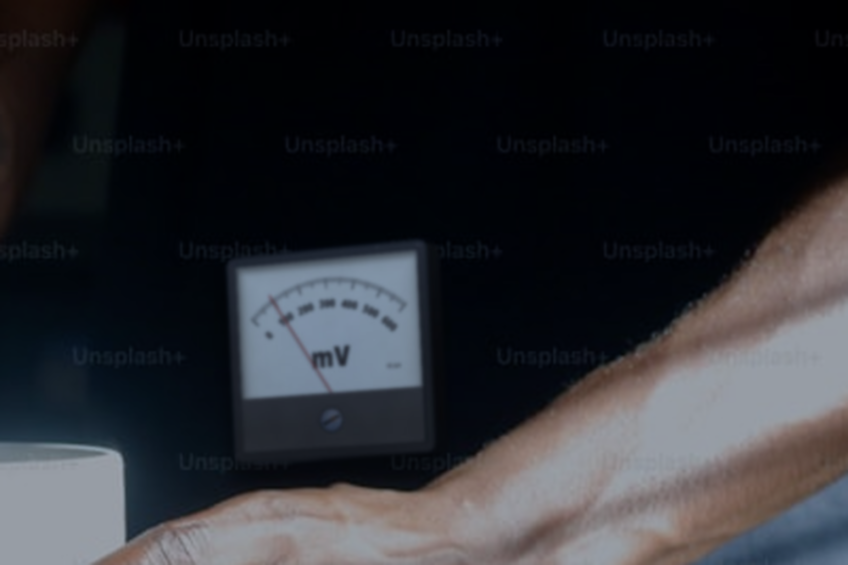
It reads 100 mV
